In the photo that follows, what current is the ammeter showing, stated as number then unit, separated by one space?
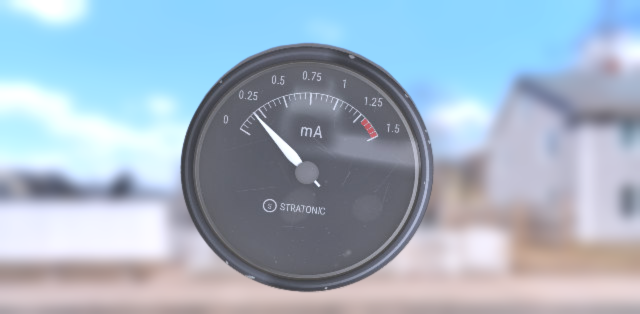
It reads 0.2 mA
